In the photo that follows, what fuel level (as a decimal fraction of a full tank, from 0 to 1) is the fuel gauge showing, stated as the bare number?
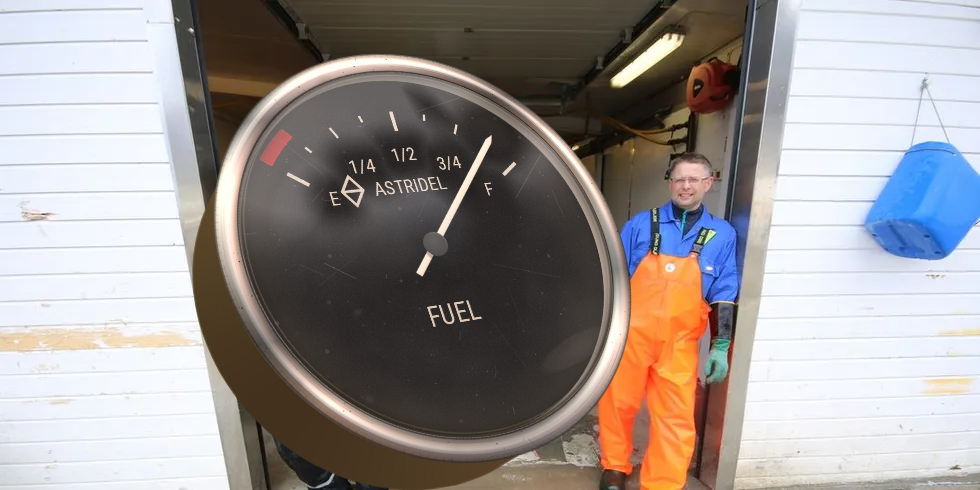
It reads 0.875
